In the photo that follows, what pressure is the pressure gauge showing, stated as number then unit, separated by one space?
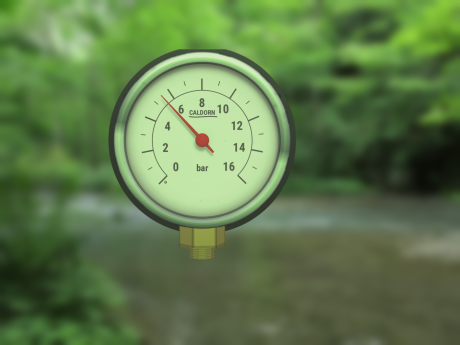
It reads 5.5 bar
